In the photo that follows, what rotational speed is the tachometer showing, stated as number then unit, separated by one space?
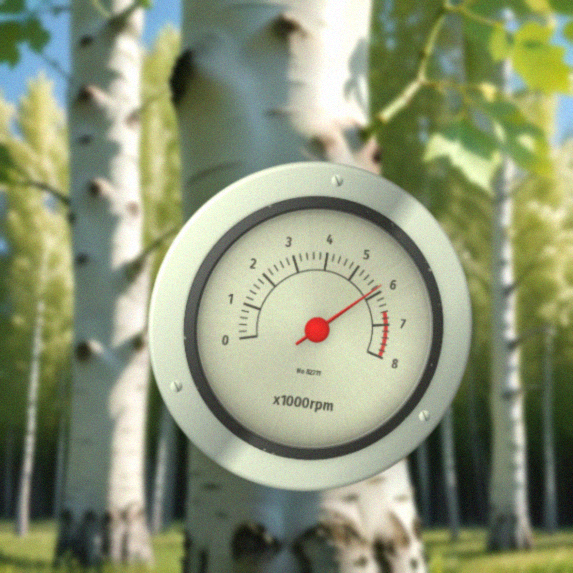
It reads 5800 rpm
